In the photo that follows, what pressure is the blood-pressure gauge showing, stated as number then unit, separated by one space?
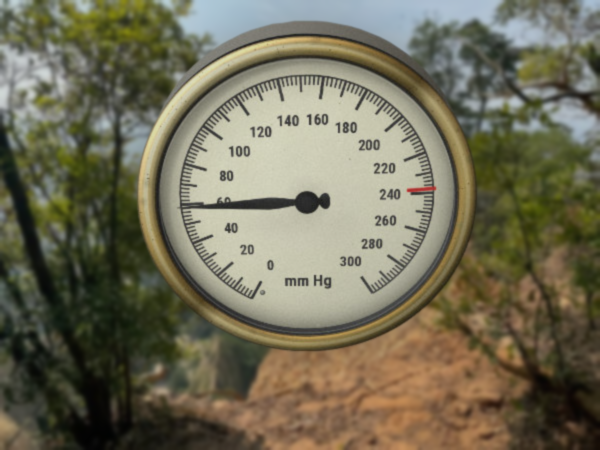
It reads 60 mmHg
